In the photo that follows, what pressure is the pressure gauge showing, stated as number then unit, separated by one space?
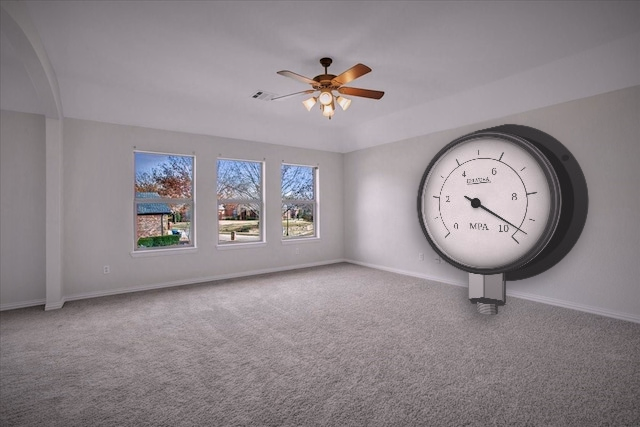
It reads 9.5 MPa
